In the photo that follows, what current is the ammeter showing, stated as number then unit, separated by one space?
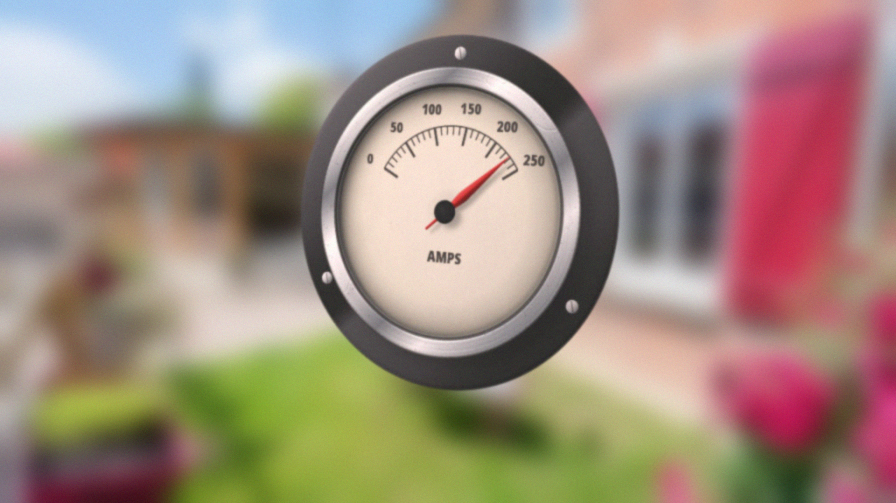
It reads 230 A
